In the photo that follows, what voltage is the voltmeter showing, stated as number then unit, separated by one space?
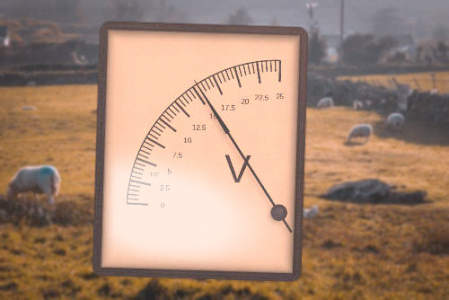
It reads 15.5 V
